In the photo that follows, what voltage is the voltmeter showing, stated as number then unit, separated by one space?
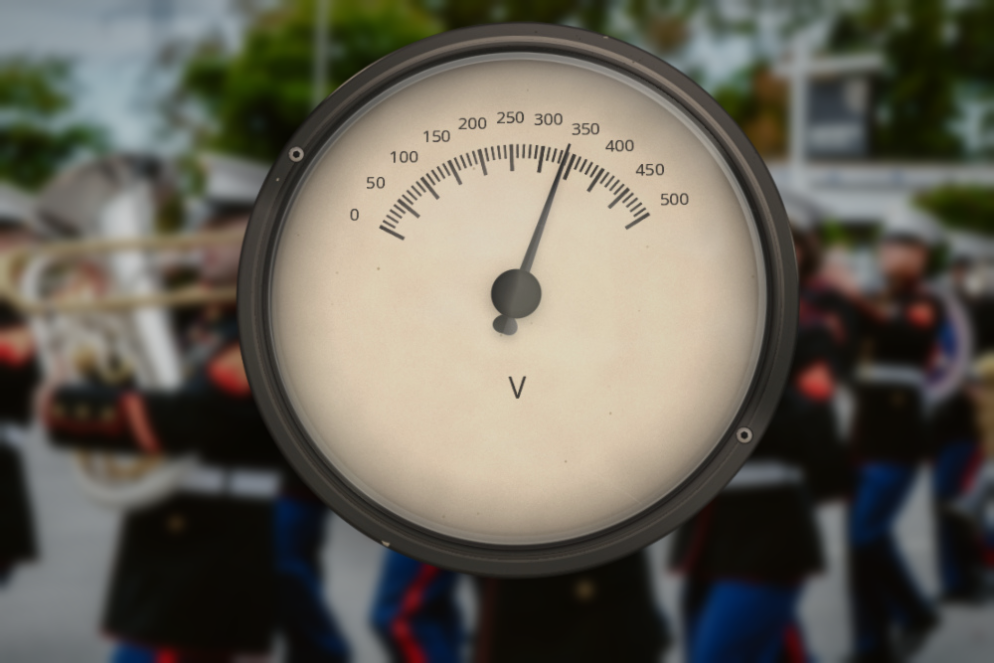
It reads 340 V
